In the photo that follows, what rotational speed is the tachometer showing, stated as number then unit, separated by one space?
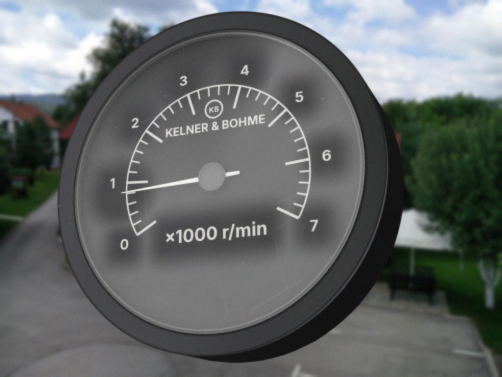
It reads 800 rpm
